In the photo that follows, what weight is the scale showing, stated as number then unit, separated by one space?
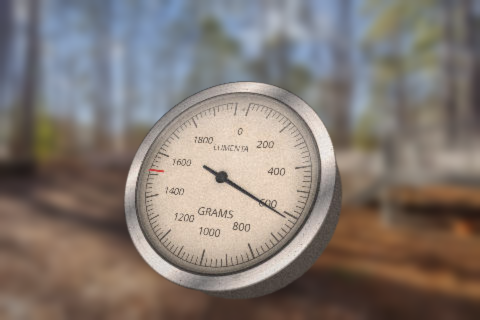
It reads 620 g
